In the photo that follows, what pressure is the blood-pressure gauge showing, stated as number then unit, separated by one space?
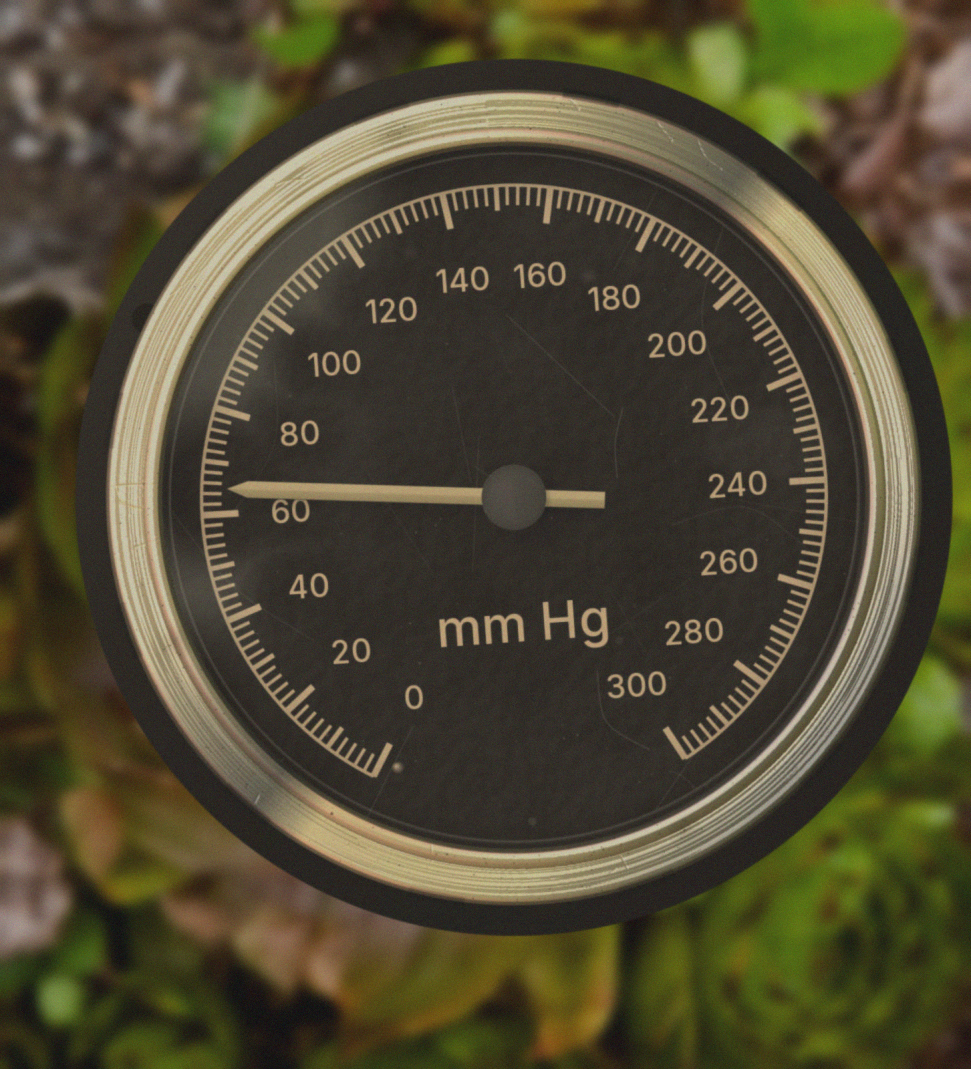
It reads 65 mmHg
